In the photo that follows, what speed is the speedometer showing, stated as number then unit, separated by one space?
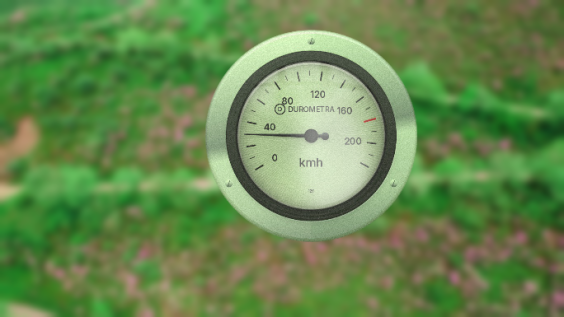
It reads 30 km/h
